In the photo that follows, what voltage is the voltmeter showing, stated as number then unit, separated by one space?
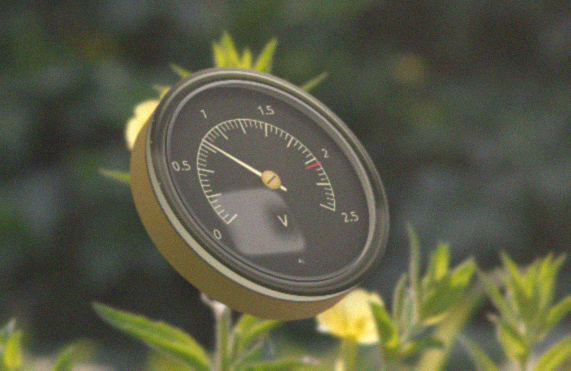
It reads 0.75 V
